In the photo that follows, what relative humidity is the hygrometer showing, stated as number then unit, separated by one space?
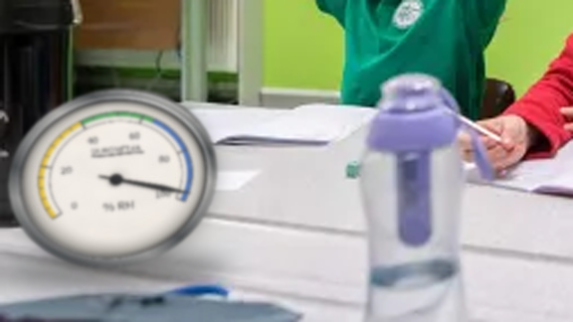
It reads 96 %
